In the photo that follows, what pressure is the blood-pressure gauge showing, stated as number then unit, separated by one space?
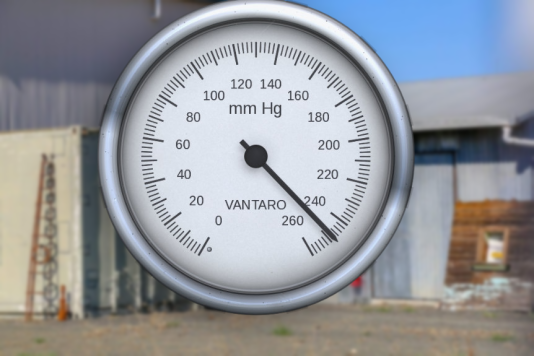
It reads 248 mmHg
